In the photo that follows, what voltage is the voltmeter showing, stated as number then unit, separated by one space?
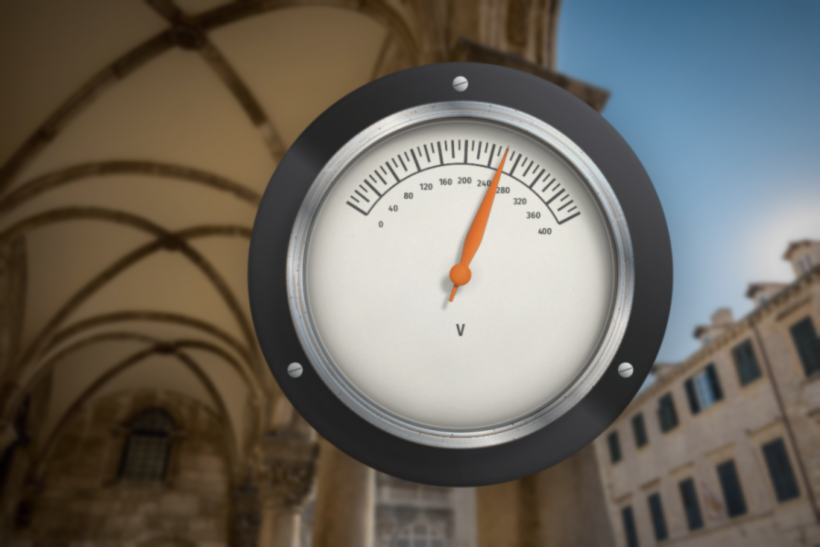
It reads 260 V
